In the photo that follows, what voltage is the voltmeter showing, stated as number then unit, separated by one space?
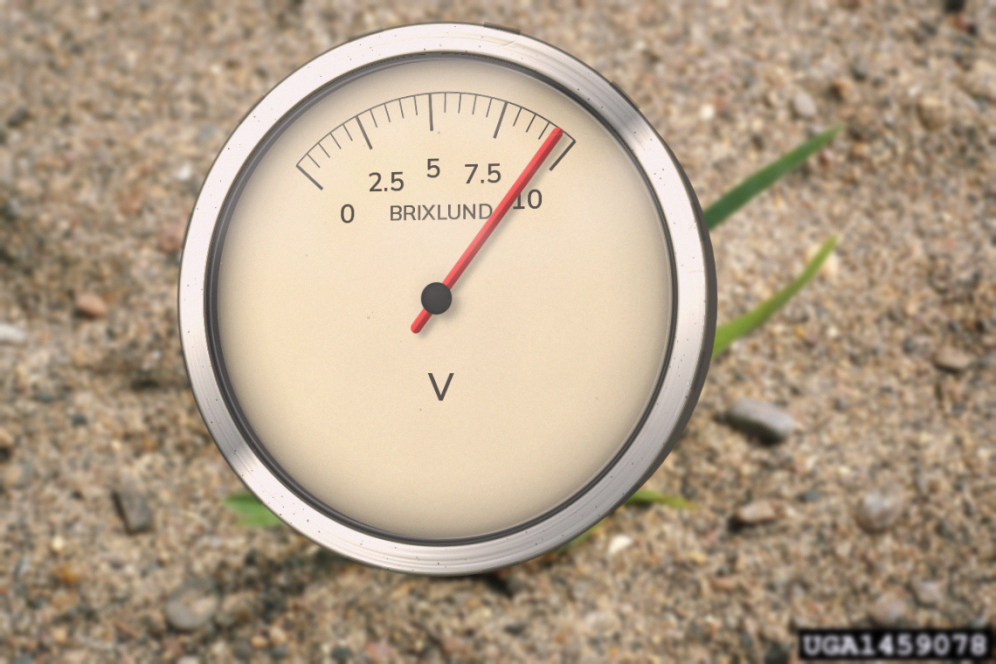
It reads 9.5 V
